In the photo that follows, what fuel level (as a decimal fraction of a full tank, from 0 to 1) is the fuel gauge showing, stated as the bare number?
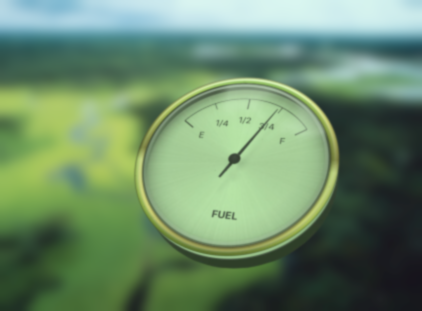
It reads 0.75
